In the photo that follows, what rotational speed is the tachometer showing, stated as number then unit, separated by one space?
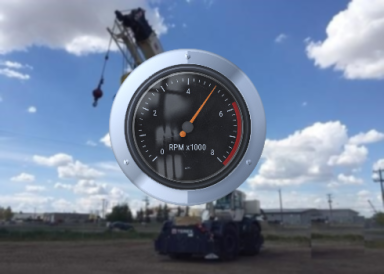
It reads 5000 rpm
